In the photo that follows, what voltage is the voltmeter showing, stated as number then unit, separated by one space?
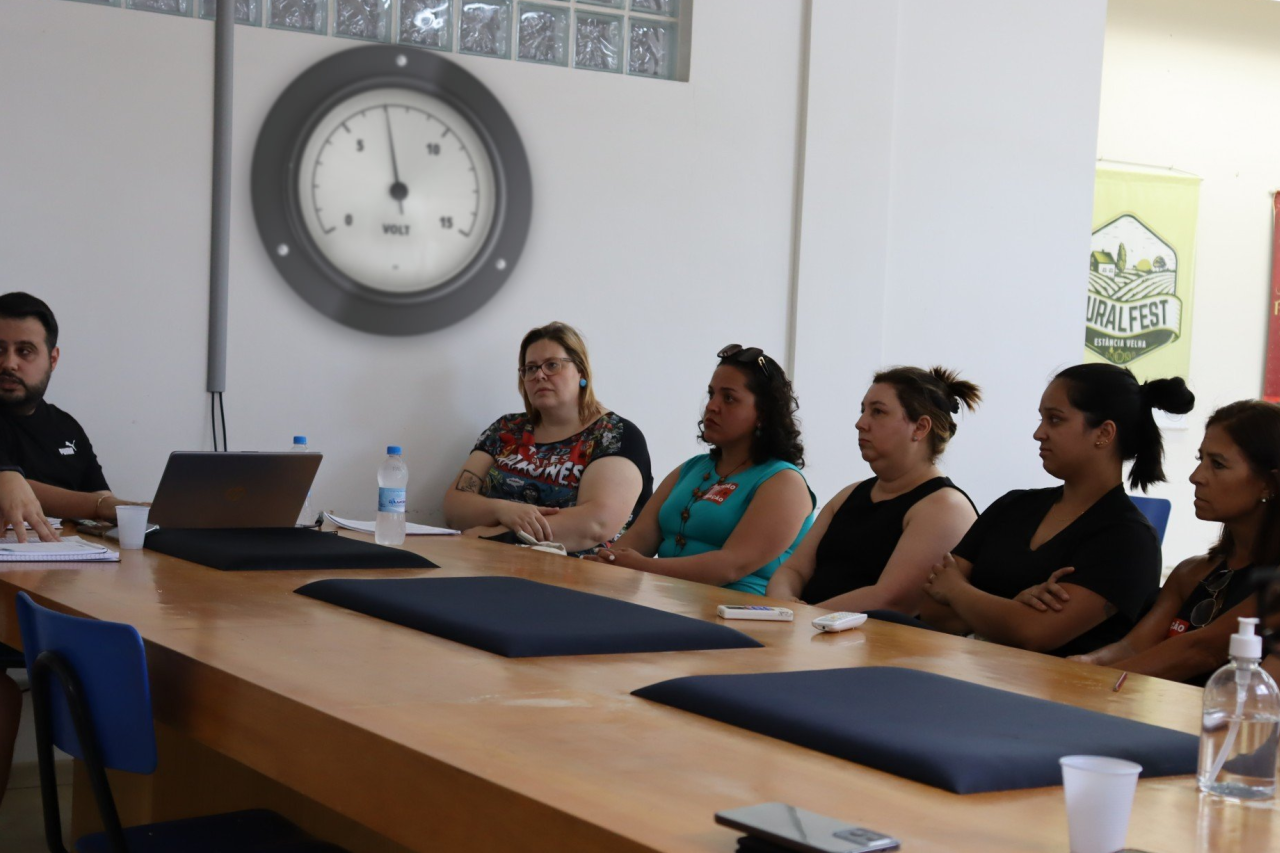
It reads 7 V
